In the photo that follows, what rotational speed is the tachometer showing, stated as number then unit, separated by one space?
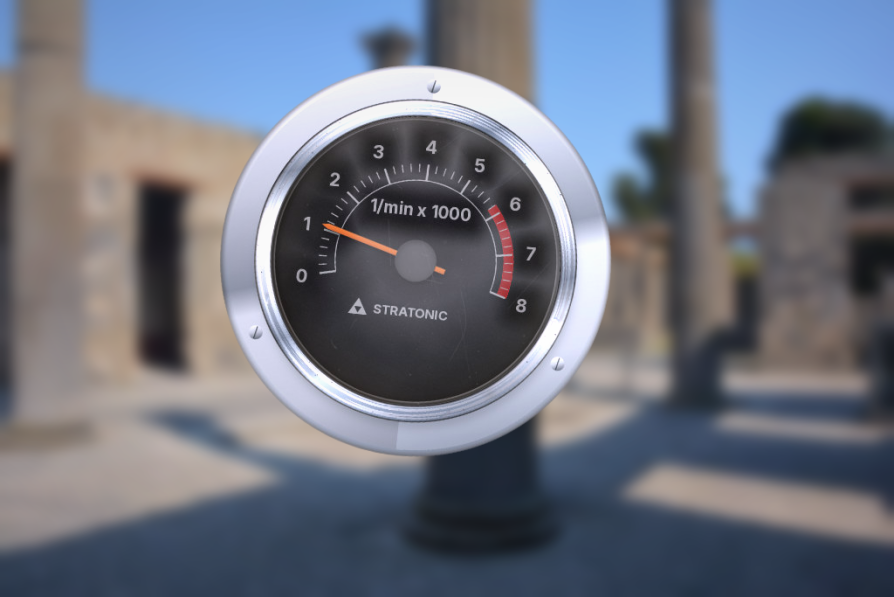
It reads 1100 rpm
